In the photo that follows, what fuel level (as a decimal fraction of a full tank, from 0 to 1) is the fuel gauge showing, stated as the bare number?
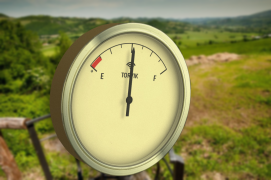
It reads 0.5
